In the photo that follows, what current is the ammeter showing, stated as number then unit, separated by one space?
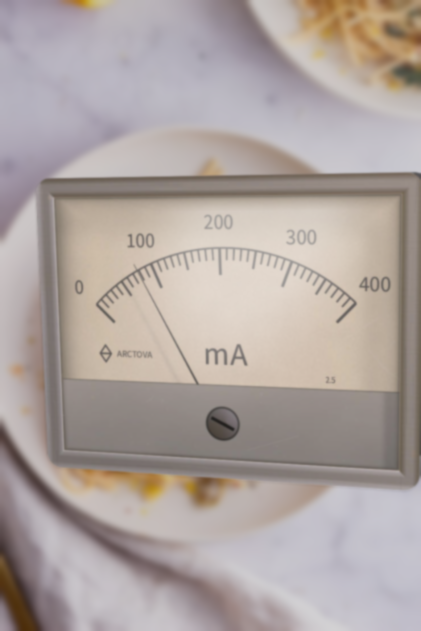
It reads 80 mA
